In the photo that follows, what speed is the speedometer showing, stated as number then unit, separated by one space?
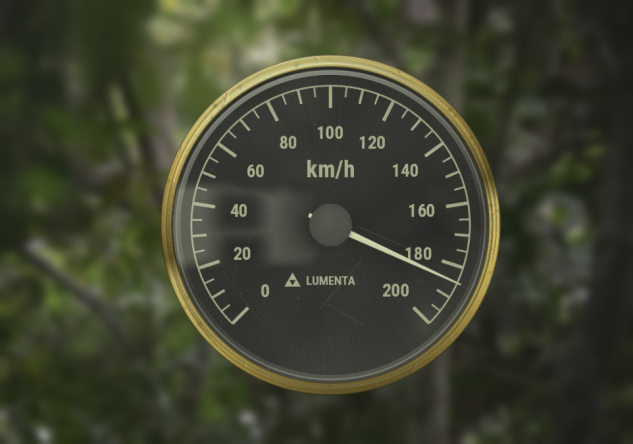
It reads 185 km/h
